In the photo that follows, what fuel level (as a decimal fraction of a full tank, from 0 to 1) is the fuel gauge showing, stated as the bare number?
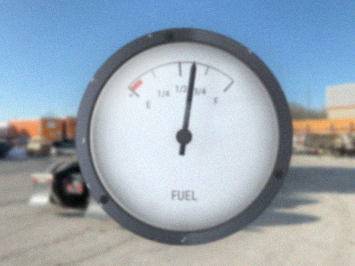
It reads 0.625
